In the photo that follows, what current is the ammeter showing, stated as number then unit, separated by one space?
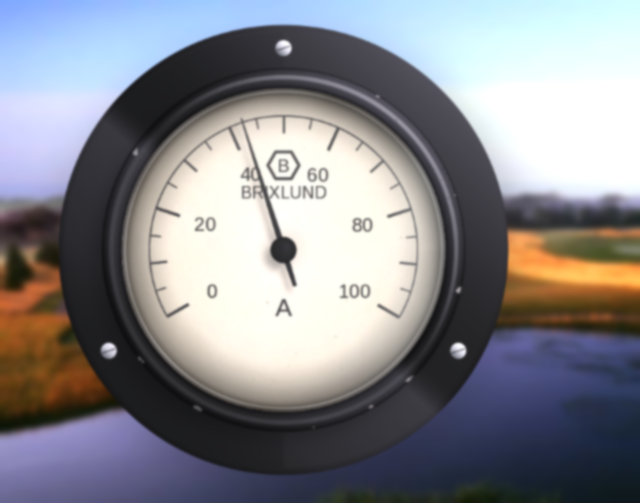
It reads 42.5 A
